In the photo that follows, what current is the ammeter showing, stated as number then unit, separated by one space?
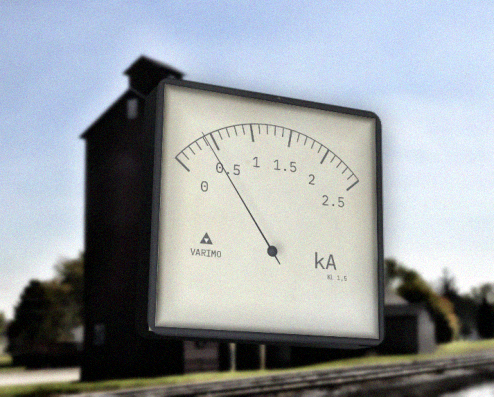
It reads 0.4 kA
